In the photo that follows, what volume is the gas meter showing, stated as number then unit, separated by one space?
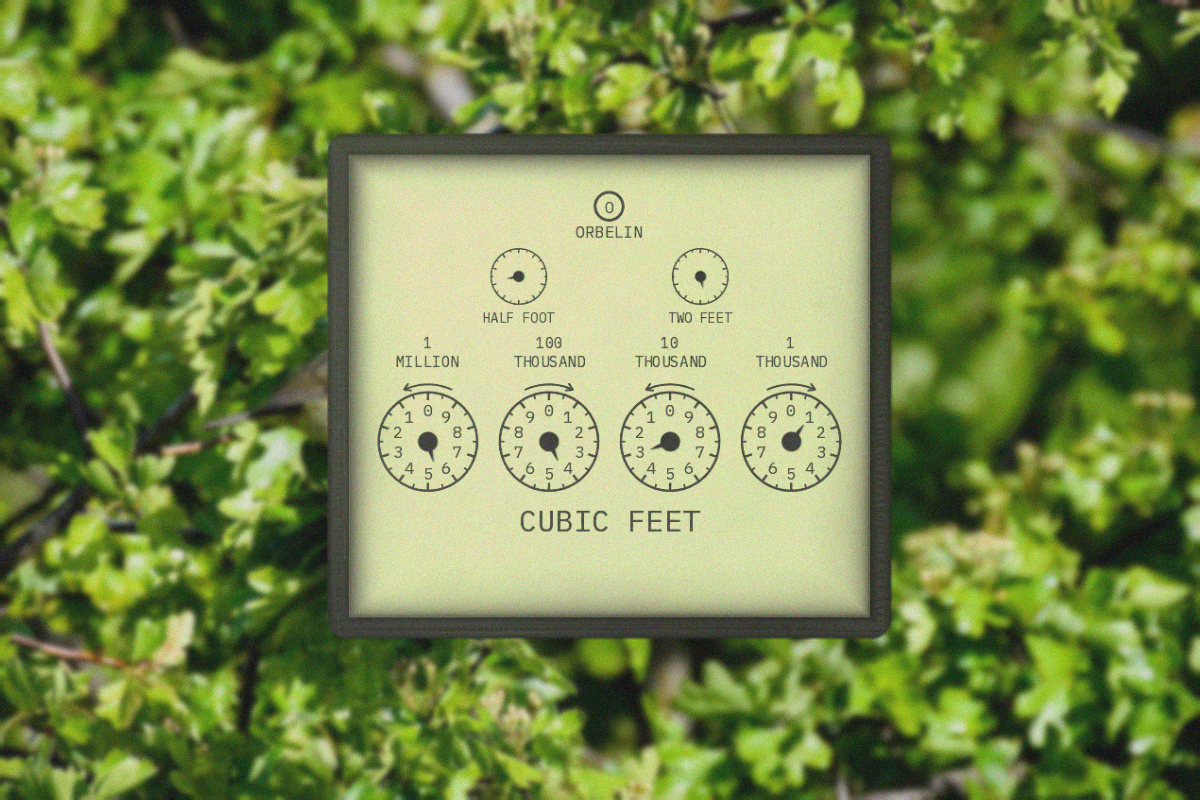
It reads 543100 ft³
